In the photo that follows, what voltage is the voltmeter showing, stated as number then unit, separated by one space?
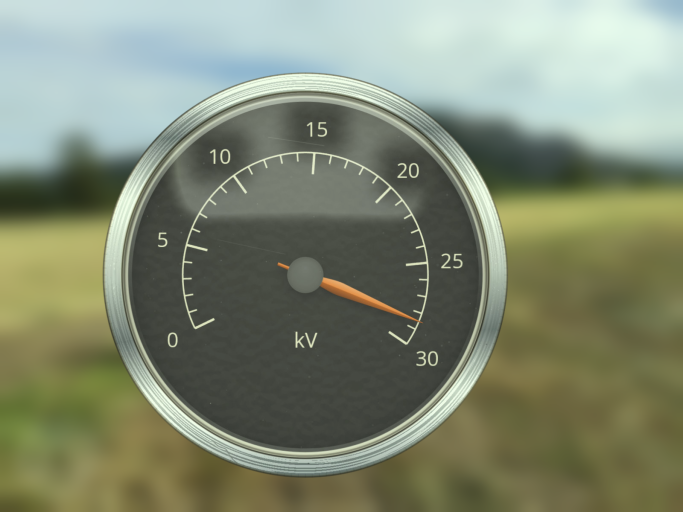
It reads 28.5 kV
